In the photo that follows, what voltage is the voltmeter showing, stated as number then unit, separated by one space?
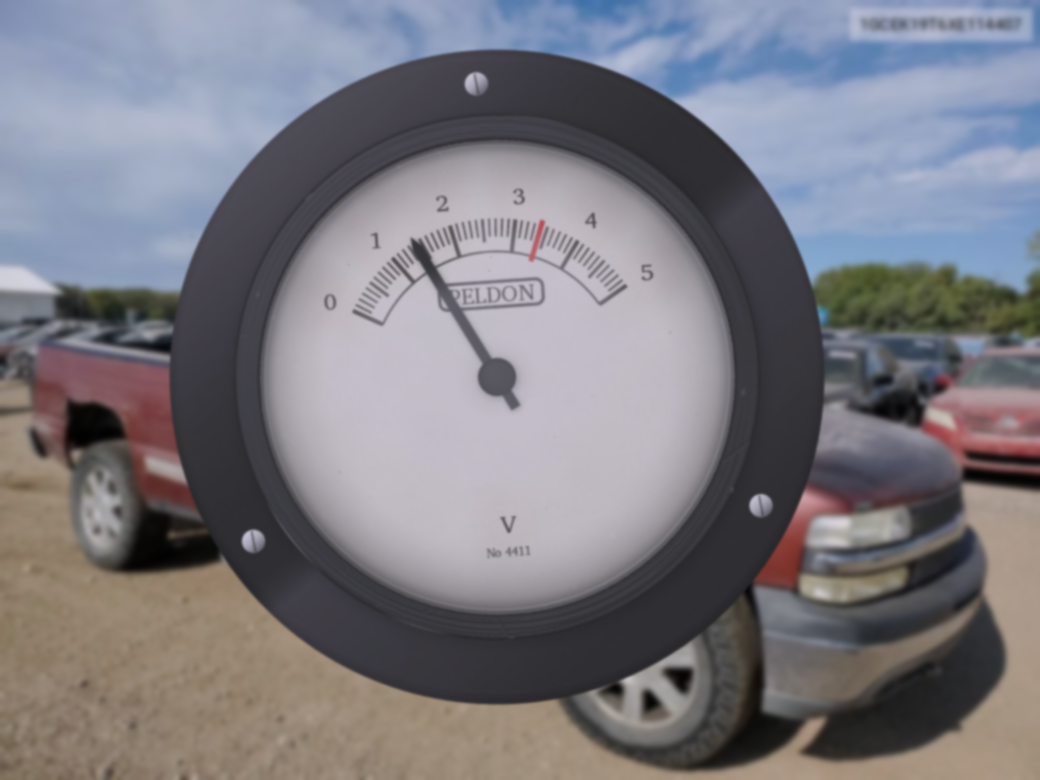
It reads 1.4 V
